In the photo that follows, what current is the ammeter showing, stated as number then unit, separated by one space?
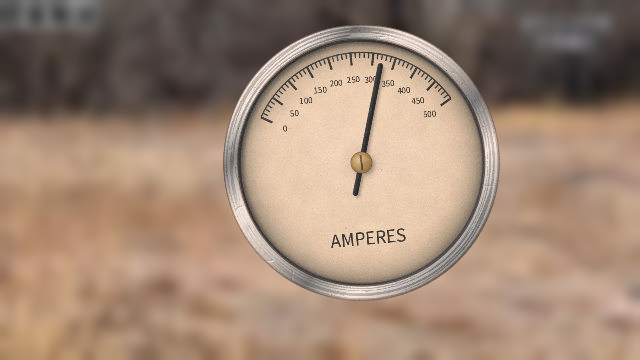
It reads 320 A
